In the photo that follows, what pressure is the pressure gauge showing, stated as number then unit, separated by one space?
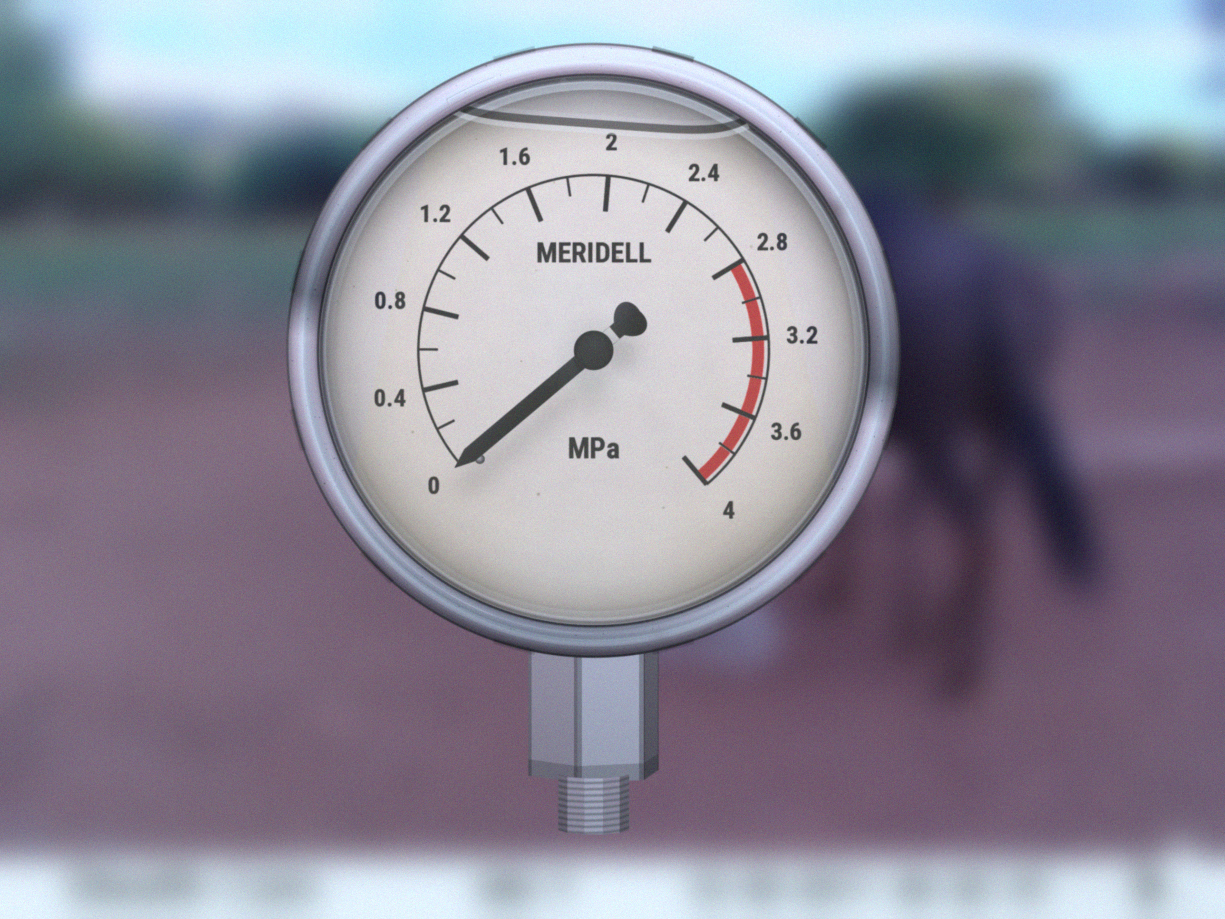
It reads 0 MPa
